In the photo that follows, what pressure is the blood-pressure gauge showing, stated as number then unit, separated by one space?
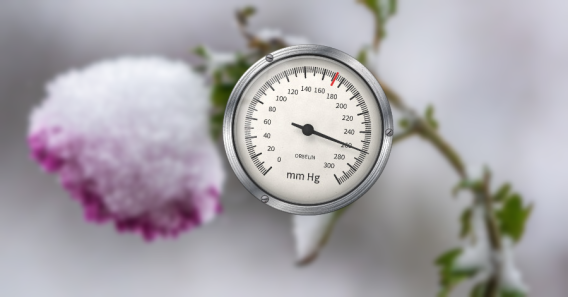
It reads 260 mmHg
